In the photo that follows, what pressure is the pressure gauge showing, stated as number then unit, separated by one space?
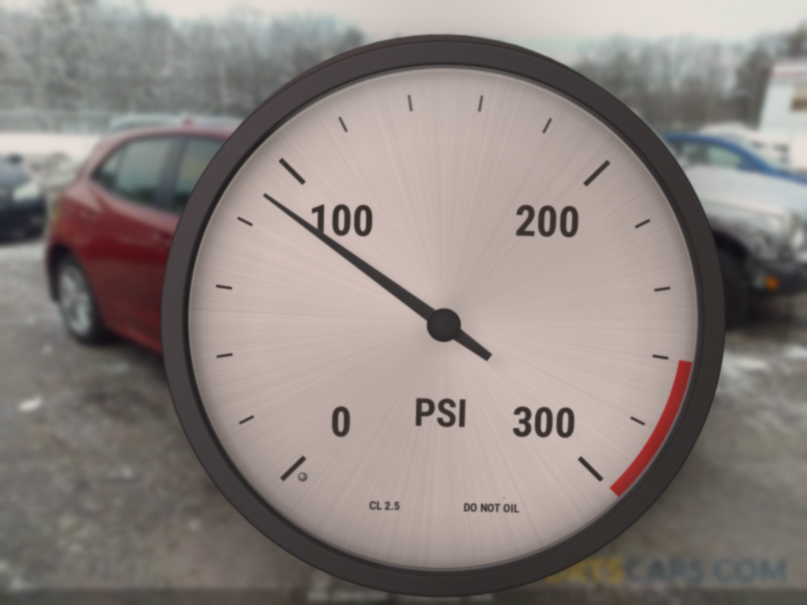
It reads 90 psi
